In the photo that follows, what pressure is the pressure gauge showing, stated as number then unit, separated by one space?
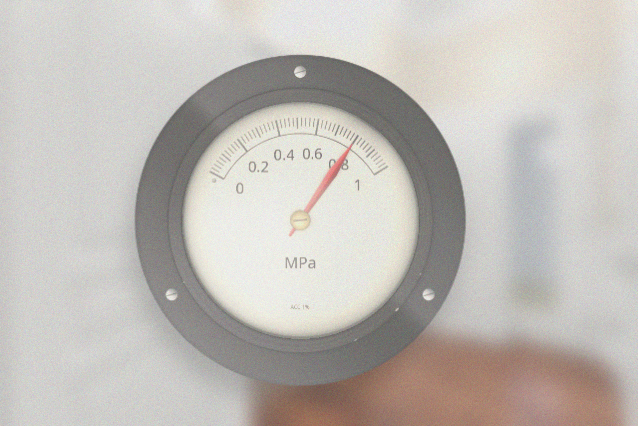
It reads 0.8 MPa
